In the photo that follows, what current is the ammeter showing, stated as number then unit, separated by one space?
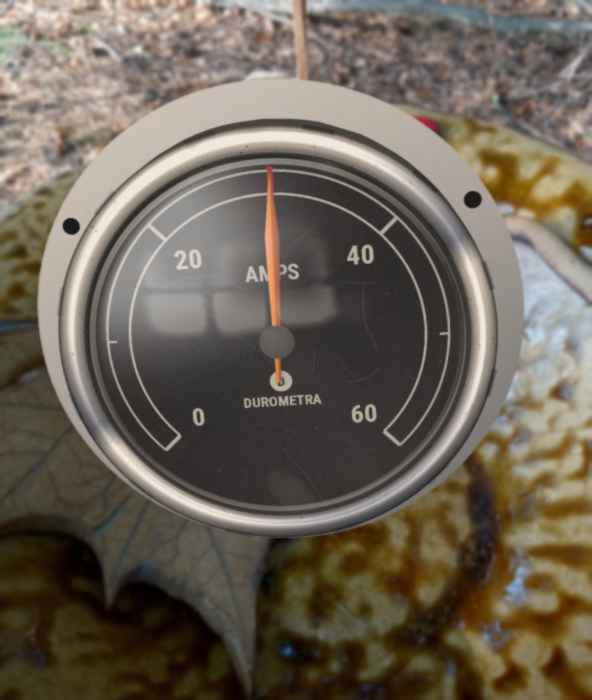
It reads 30 A
